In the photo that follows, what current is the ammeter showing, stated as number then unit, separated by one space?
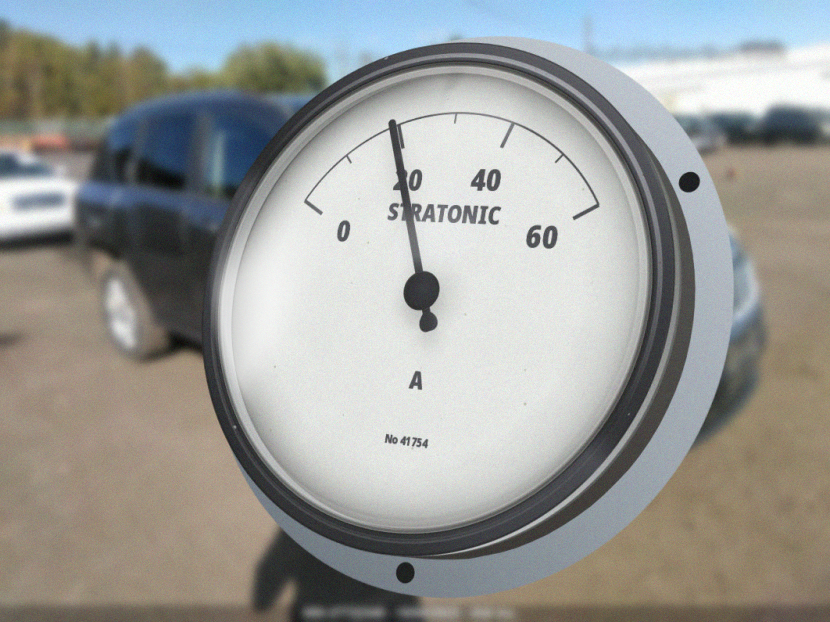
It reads 20 A
